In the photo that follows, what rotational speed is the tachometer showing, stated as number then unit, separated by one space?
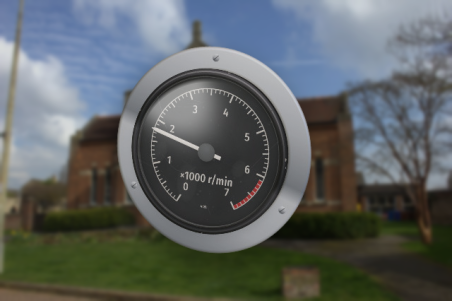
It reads 1800 rpm
